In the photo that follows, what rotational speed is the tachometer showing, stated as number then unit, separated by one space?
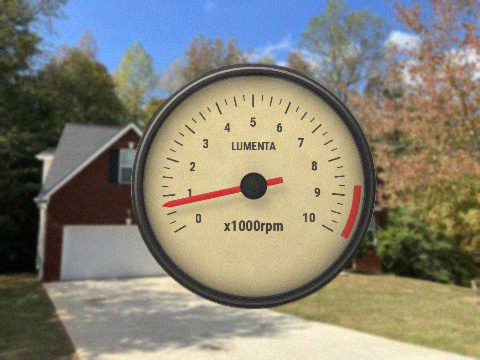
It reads 750 rpm
